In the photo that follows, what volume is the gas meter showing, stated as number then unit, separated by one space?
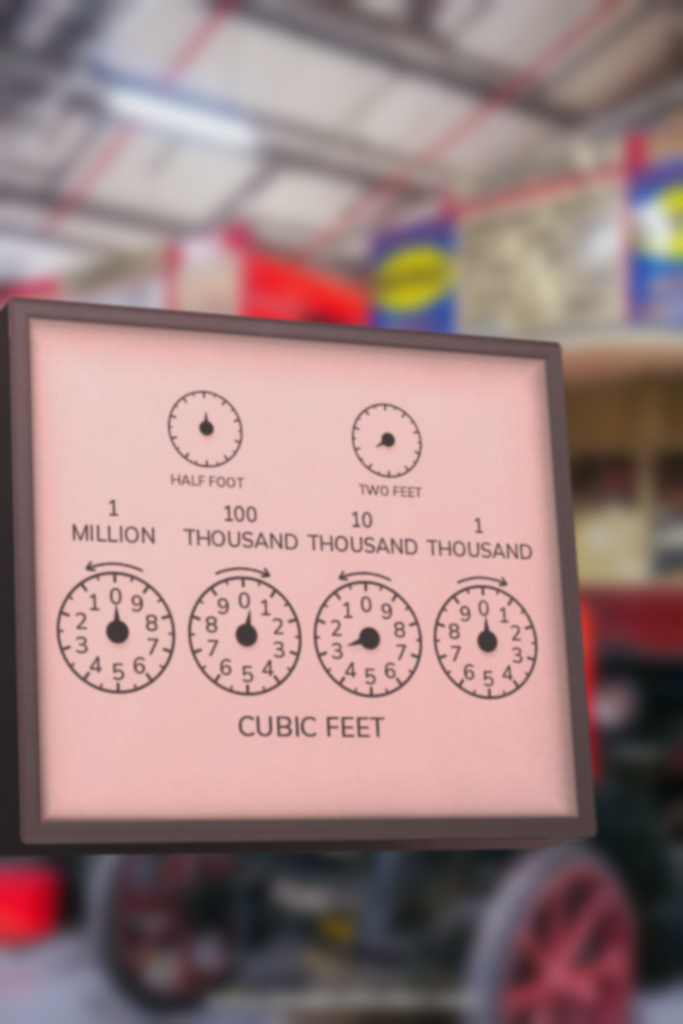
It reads 3000 ft³
